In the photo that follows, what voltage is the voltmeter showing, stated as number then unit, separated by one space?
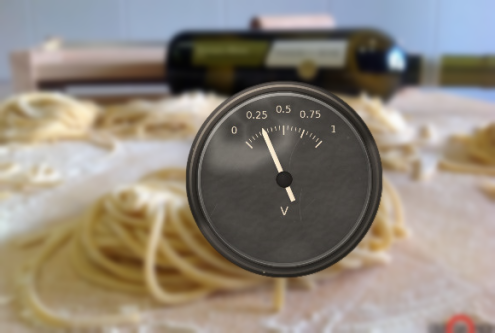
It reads 0.25 V
